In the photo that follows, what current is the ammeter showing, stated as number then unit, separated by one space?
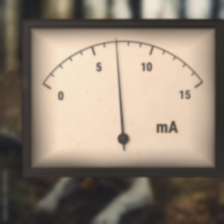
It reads 7 mA
